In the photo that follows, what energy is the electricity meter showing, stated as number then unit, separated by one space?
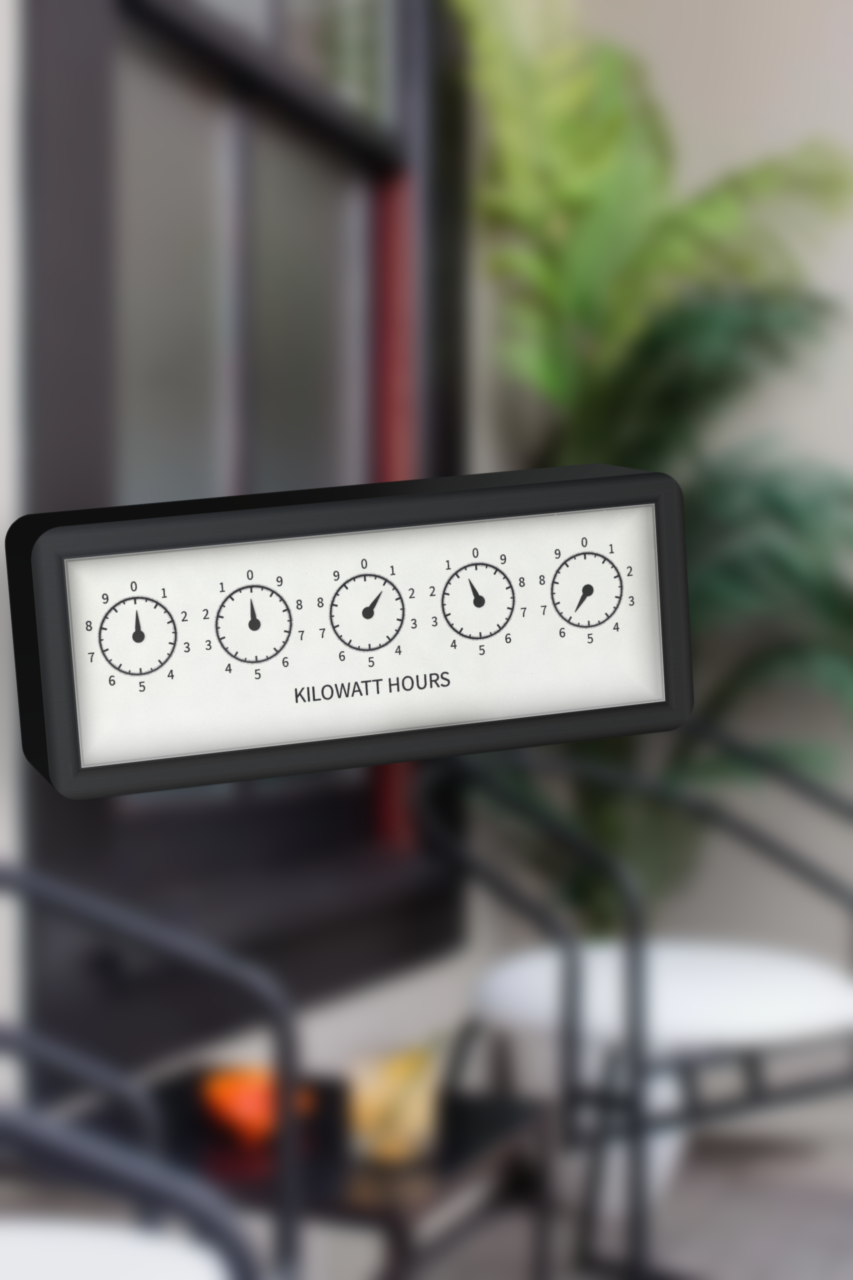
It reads 106 kWh
